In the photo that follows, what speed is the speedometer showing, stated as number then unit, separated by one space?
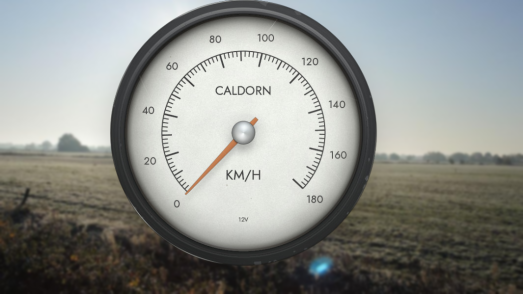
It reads 0 km/h
